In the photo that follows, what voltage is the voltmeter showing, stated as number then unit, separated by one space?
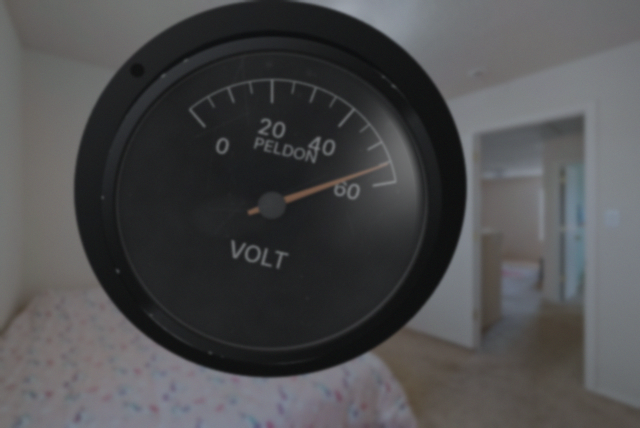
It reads 55 V
